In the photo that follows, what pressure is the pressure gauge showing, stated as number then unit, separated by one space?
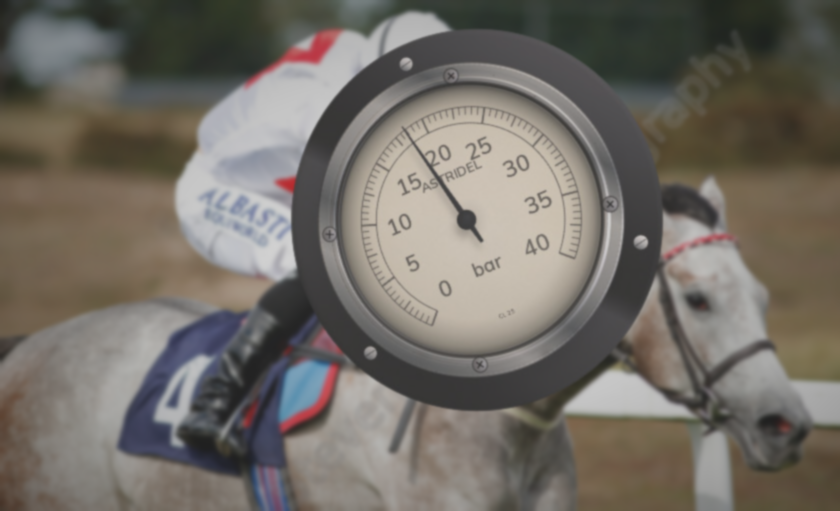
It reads 18.5 bar
